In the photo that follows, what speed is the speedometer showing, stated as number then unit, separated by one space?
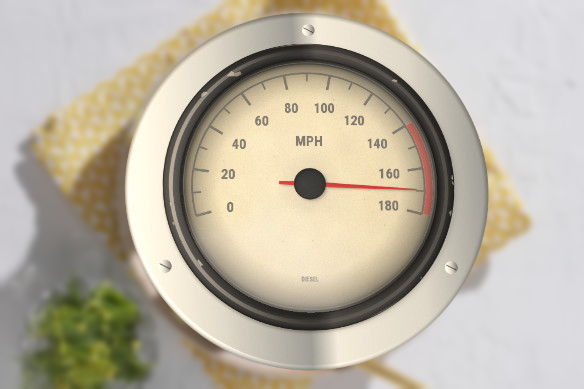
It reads 170 mph
